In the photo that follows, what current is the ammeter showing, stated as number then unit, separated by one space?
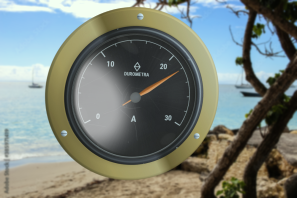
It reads 22 A
